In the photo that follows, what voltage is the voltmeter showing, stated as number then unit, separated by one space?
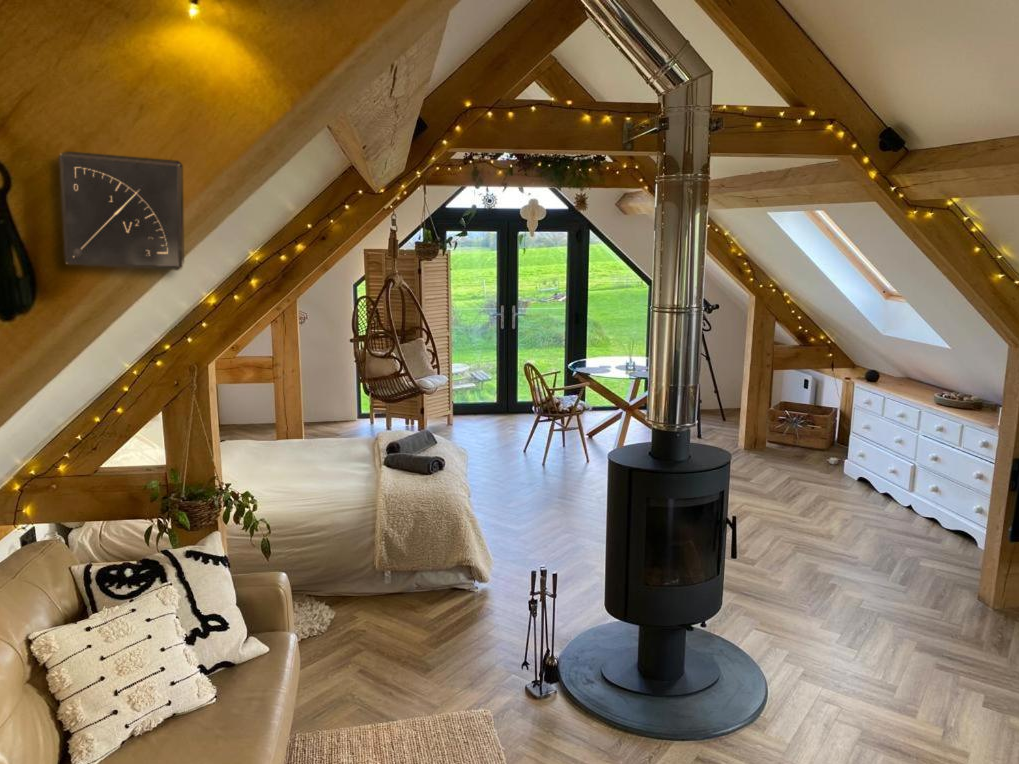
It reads 1.4 V
